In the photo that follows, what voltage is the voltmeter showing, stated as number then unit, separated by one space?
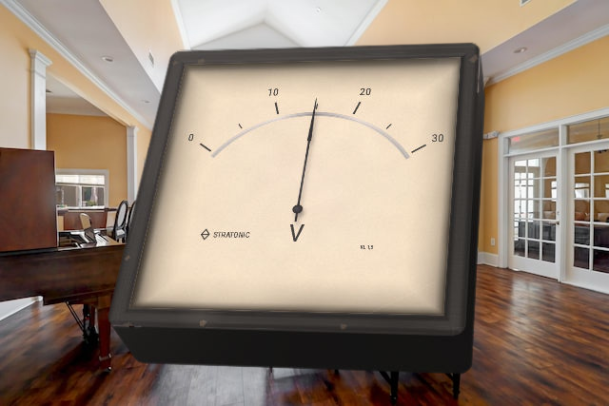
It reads 15 V
